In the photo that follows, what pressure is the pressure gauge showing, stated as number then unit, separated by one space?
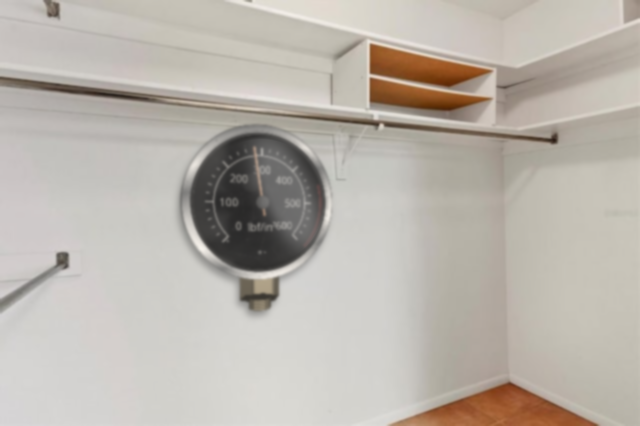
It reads 280 psi
